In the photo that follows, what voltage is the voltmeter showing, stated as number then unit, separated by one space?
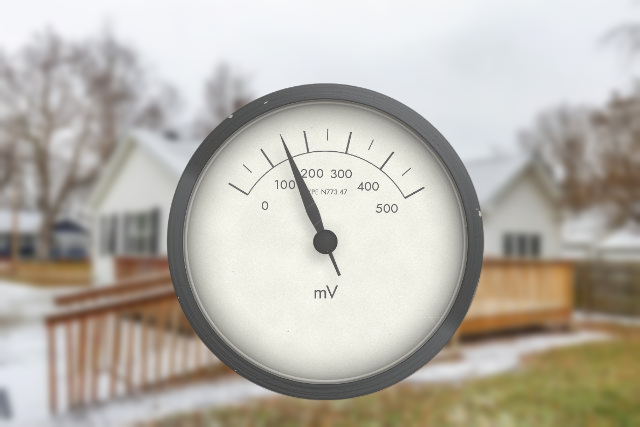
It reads 150 mV
